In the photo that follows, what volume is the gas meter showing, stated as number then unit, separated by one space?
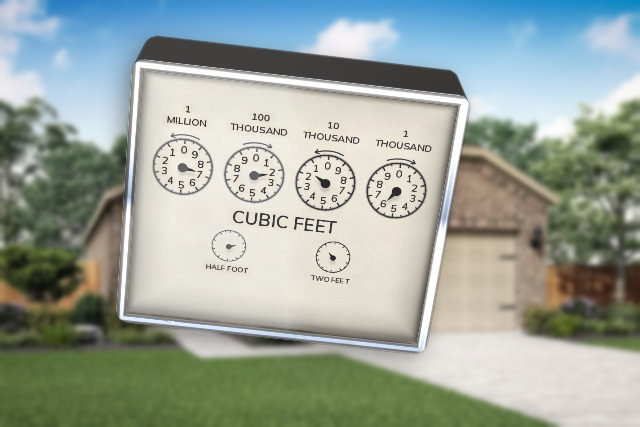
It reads 721600 ft³
